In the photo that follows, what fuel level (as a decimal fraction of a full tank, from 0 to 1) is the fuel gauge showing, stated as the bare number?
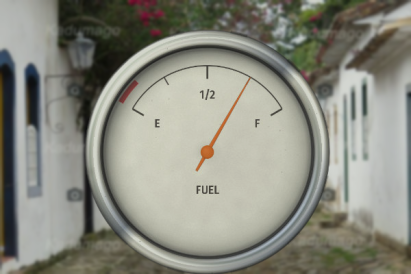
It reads 0.75
